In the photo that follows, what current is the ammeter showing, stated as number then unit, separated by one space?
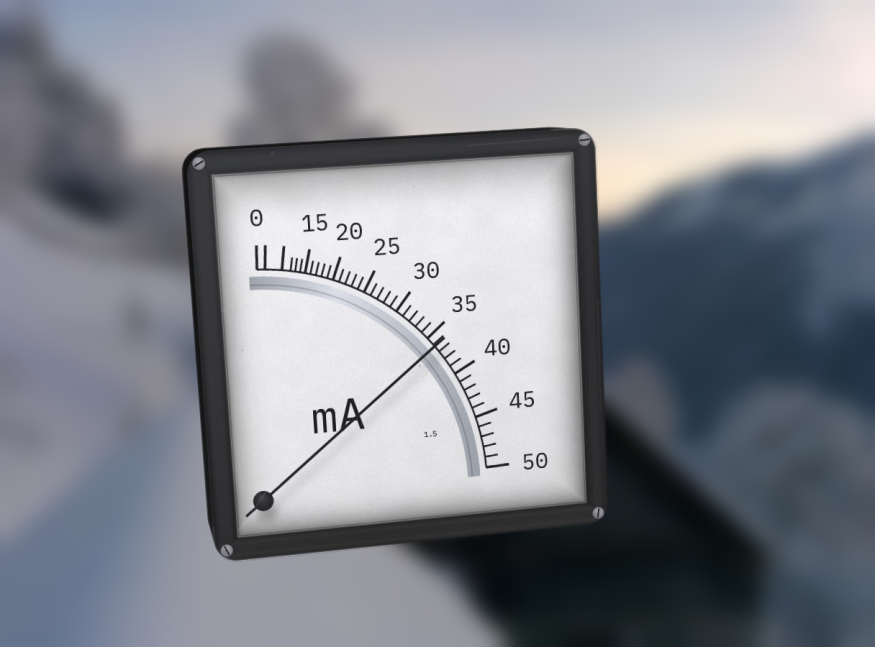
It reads 36 mA
